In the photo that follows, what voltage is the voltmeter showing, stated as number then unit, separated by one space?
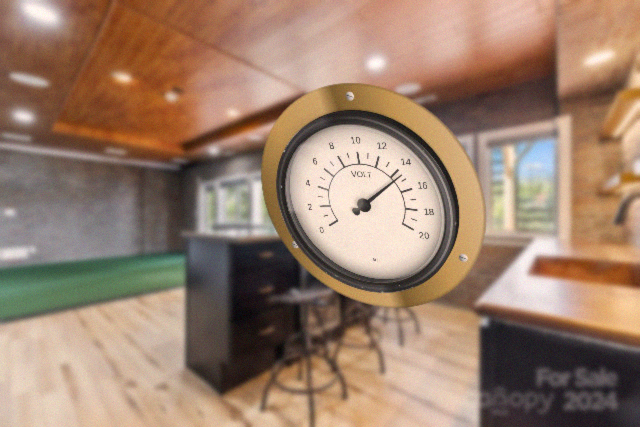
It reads 14.5 V
